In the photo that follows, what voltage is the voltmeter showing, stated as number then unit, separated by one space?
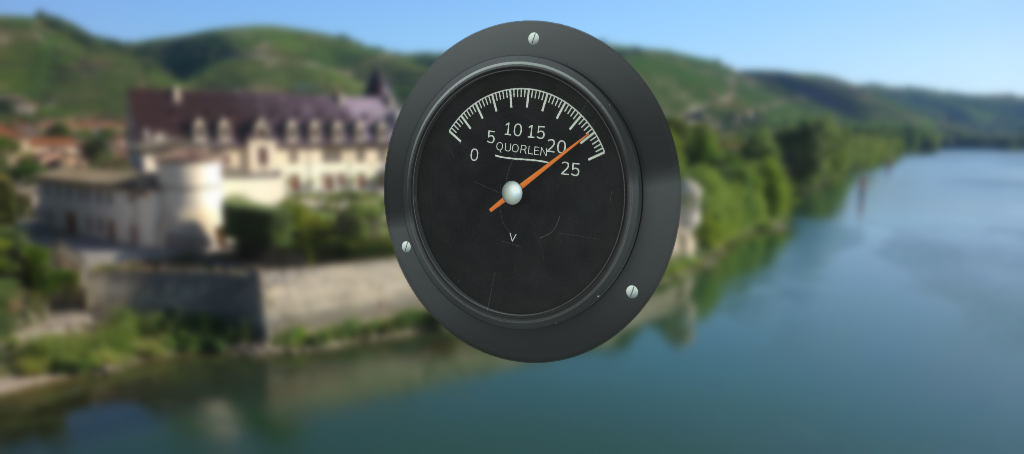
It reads 22.5 V
